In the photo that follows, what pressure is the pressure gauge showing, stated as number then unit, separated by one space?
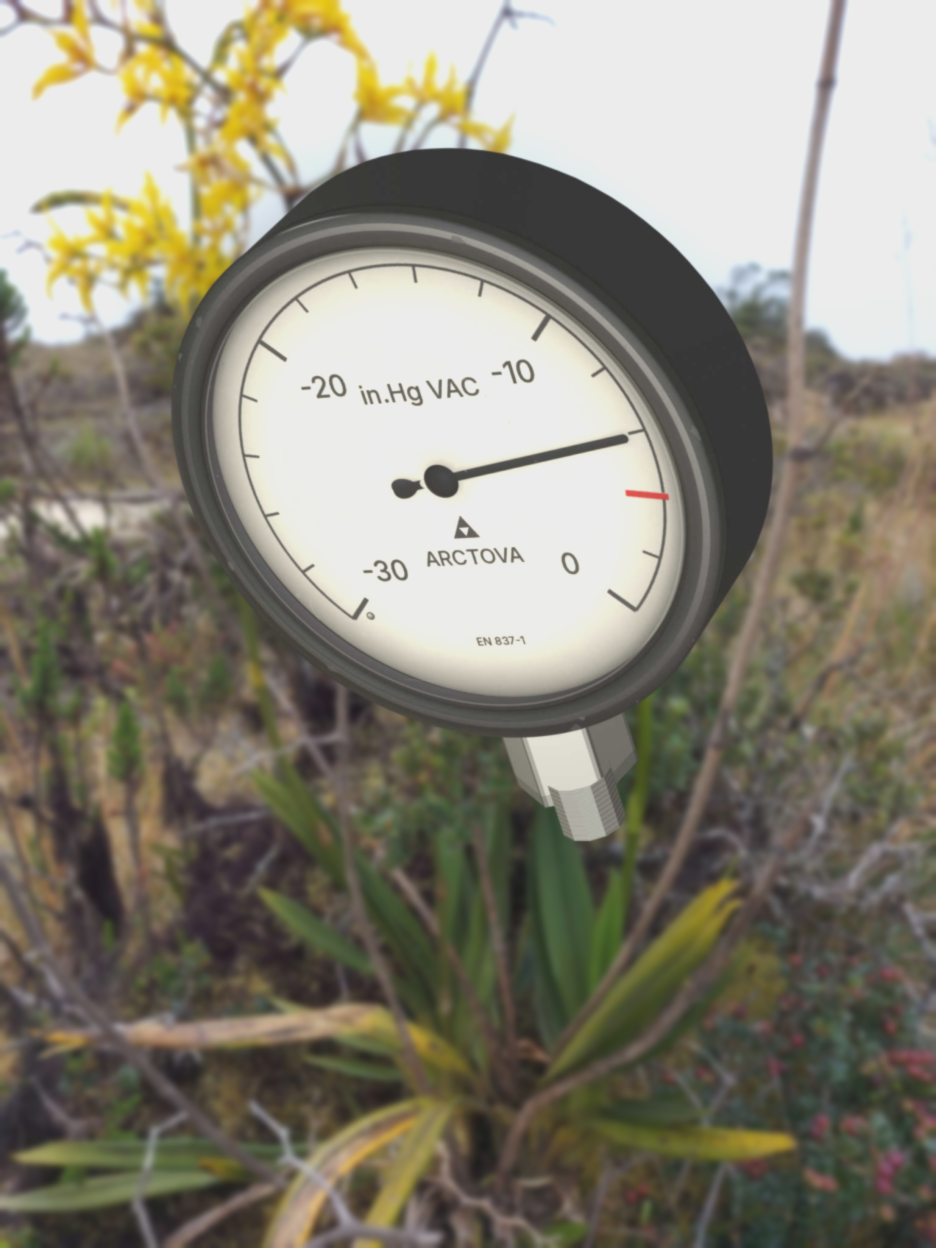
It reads -6 inHg
